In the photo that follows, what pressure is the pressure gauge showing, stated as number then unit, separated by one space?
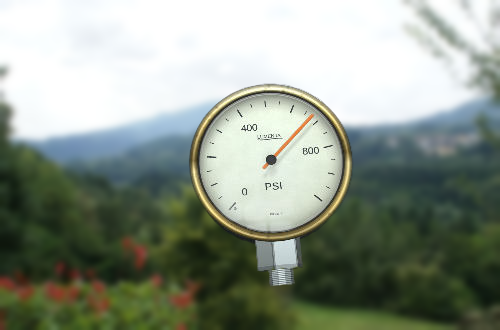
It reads 675 psi
